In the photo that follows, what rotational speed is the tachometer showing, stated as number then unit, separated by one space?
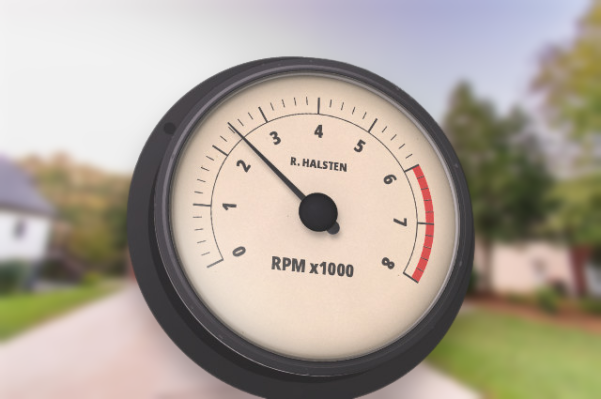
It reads 2400 rpm
